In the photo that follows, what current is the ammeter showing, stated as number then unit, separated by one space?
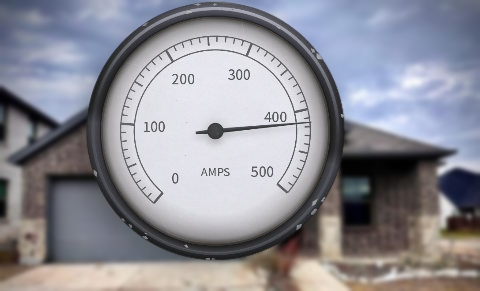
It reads 415 A
